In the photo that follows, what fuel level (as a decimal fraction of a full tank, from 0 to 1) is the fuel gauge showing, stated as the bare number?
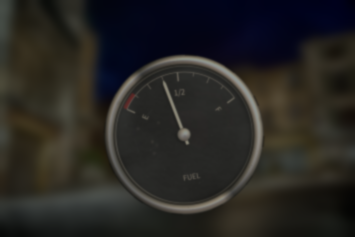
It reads 0.375
